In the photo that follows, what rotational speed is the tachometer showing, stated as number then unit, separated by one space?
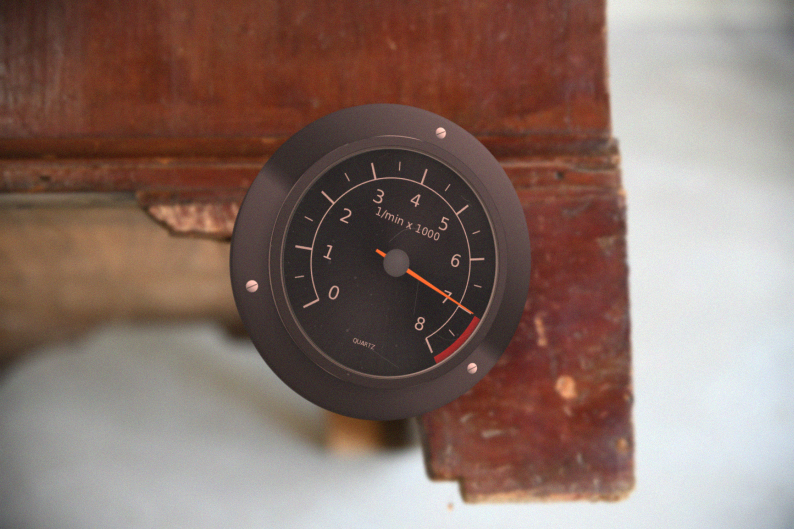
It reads 7000 rpm
